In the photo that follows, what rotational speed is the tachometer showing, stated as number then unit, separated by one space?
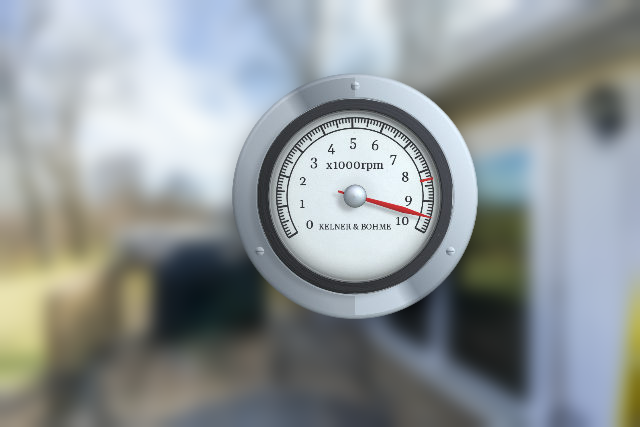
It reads 9500 rpm
